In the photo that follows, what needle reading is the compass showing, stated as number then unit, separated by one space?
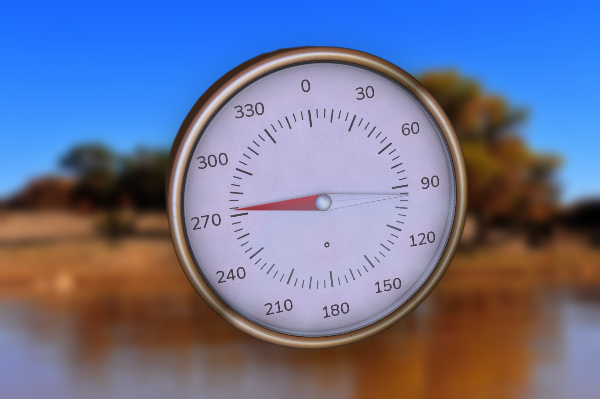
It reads 275 °
